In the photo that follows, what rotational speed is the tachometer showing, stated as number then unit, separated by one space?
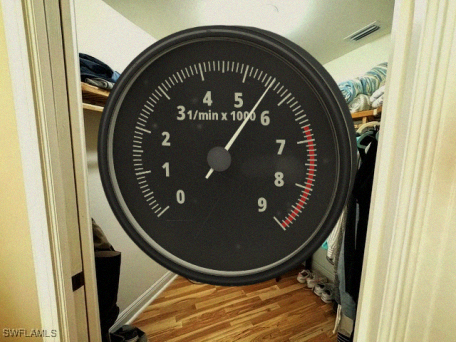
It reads 5600 rpm
